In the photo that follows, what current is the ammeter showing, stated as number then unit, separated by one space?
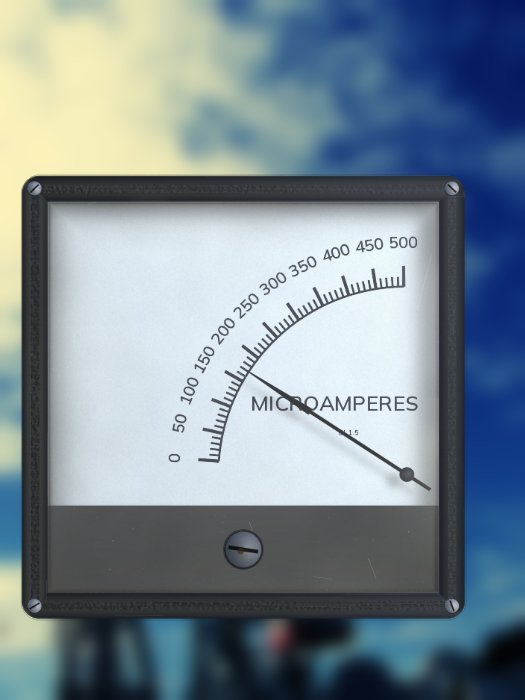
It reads 170 µA
